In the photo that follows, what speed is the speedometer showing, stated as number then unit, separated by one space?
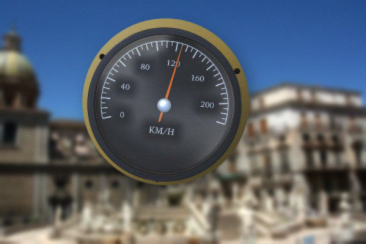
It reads 125 km/h
